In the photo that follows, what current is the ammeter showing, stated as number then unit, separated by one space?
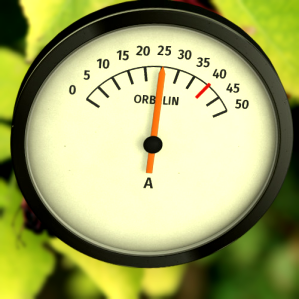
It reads 25 A
